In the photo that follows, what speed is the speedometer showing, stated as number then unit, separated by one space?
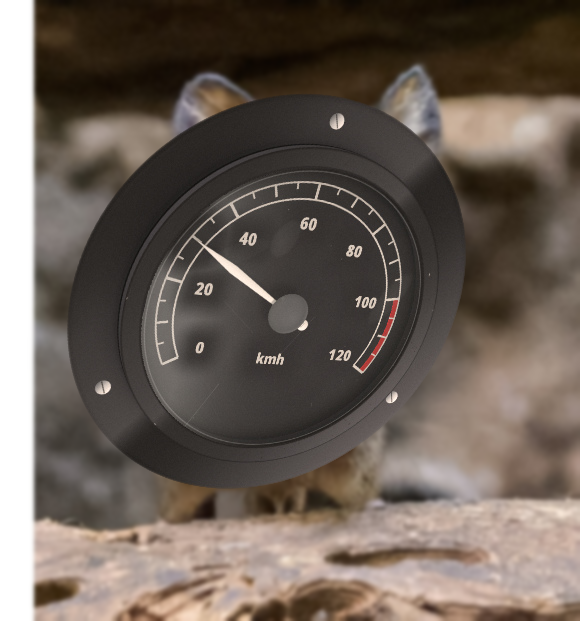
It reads 30 km/h
